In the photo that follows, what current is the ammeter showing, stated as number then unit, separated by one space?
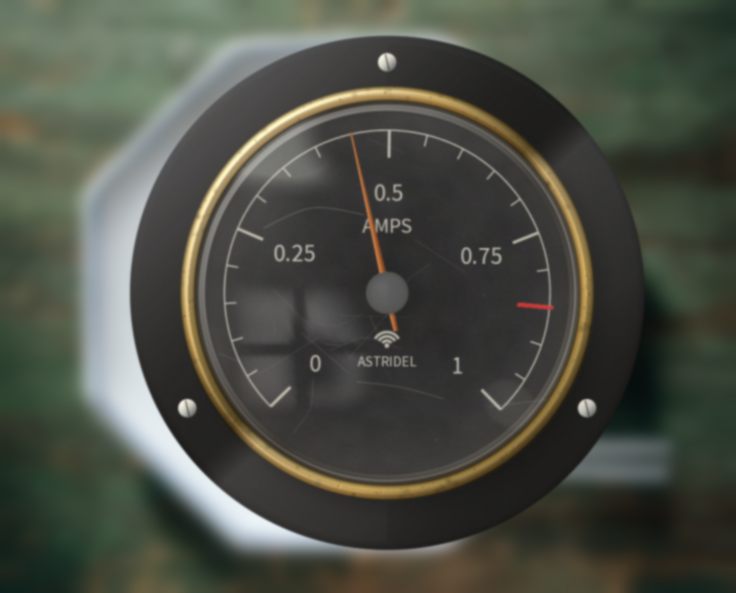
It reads 0.45 A
